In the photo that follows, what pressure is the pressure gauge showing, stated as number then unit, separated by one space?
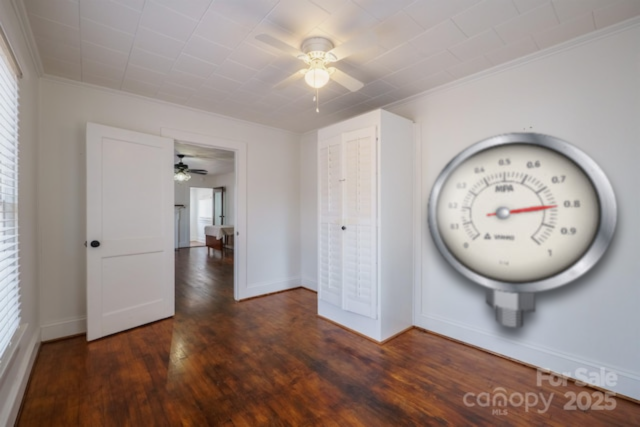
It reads 0.8 MPa
